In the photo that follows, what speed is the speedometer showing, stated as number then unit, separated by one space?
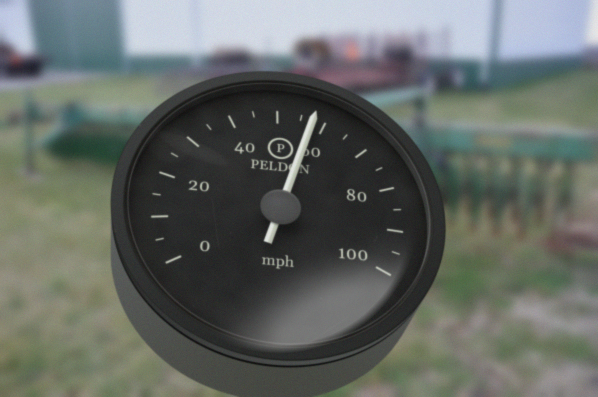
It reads 57.5 mph
